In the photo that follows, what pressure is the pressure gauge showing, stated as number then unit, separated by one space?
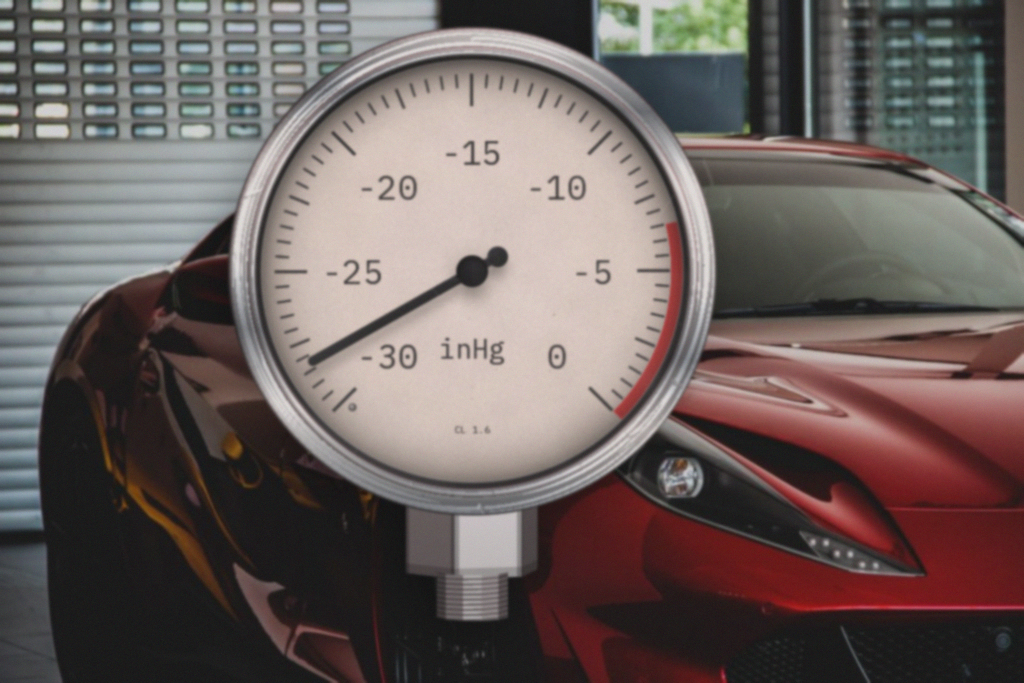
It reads -28.25 inHg
